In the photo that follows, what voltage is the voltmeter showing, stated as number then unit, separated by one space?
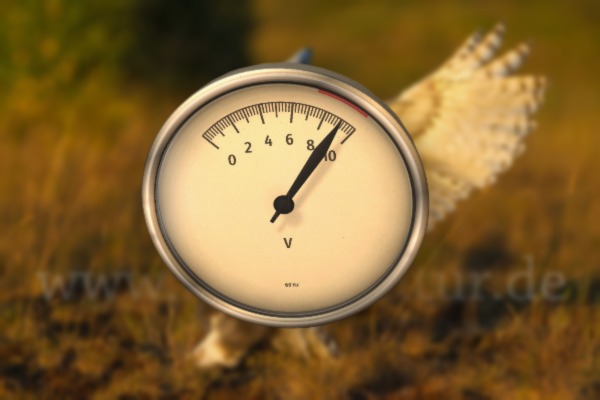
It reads 9 V
